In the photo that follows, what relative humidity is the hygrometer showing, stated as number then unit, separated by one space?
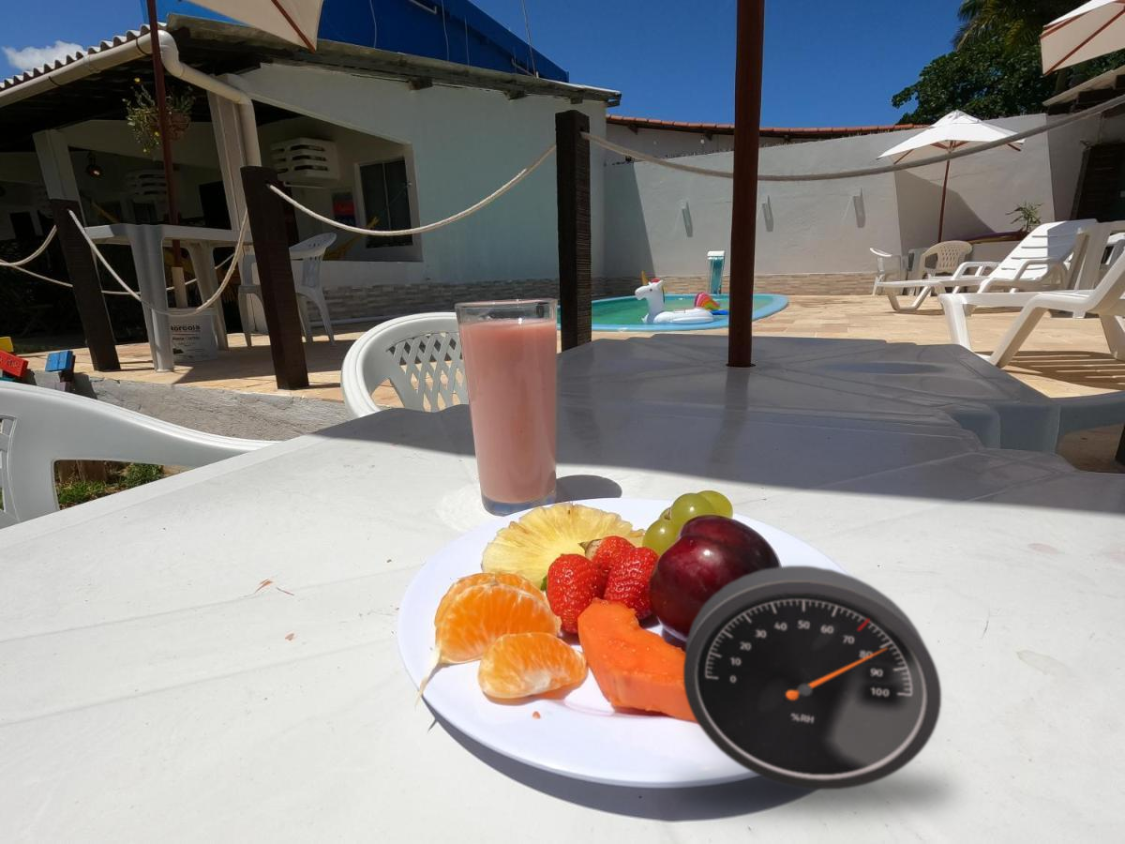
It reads 80 %
